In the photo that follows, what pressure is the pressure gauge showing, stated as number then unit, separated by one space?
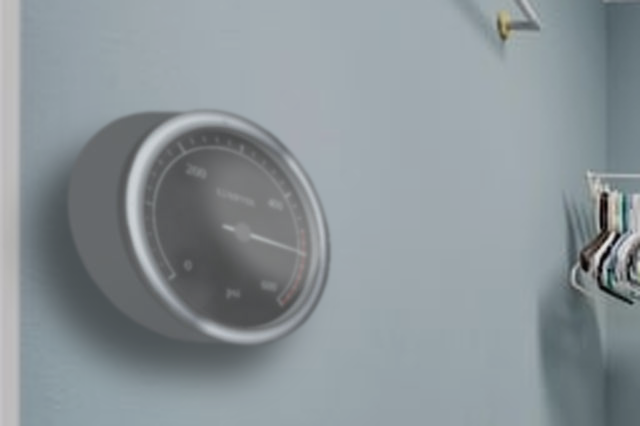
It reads 500 psi
